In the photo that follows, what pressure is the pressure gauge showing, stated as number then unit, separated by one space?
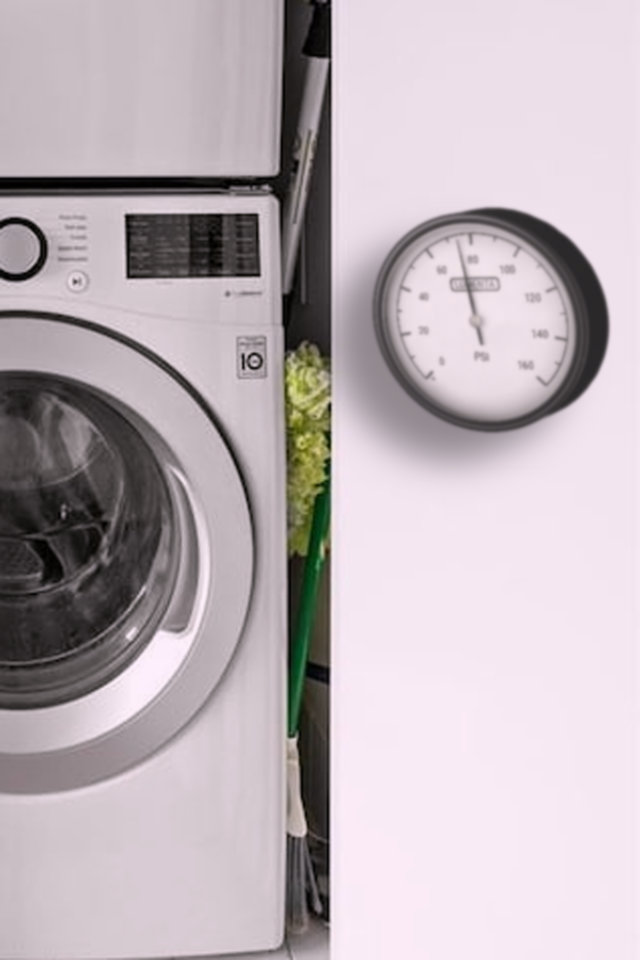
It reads 75 psi
